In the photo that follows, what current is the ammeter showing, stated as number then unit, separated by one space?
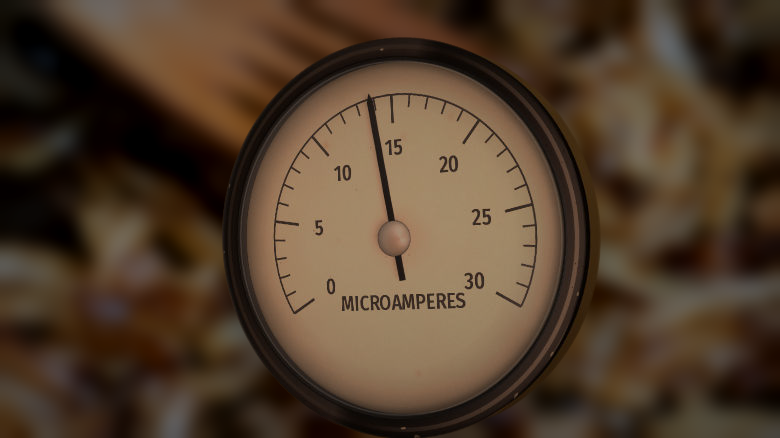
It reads 14 µA
